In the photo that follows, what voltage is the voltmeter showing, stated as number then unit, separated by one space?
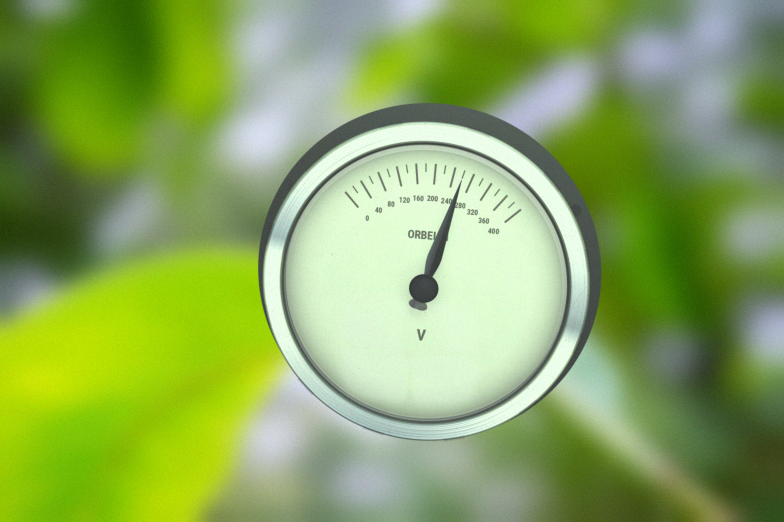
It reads 260 V
